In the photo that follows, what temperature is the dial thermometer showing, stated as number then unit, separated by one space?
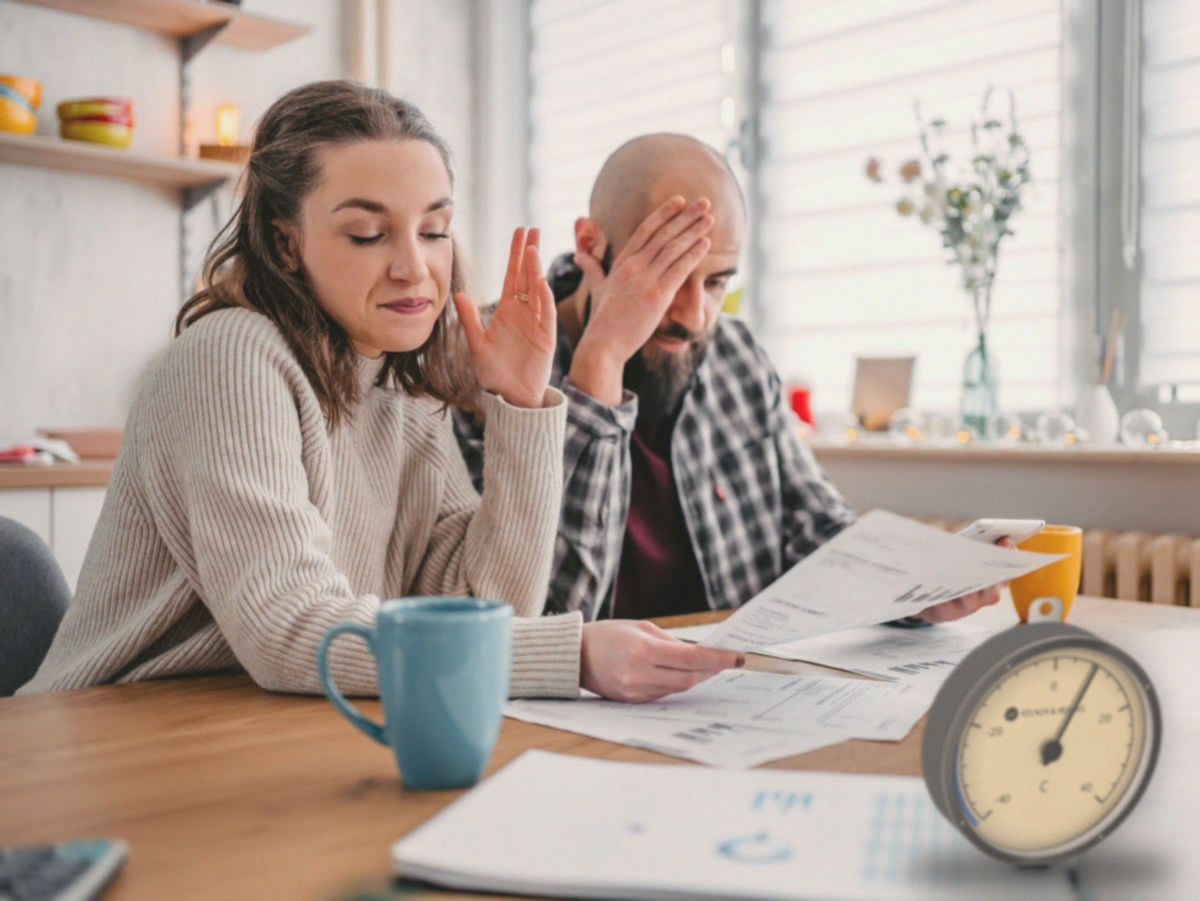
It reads 8 °C
